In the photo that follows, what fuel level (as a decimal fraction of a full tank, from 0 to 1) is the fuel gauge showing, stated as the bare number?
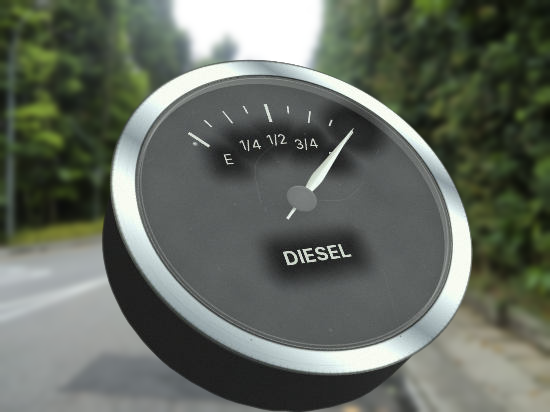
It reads 1
